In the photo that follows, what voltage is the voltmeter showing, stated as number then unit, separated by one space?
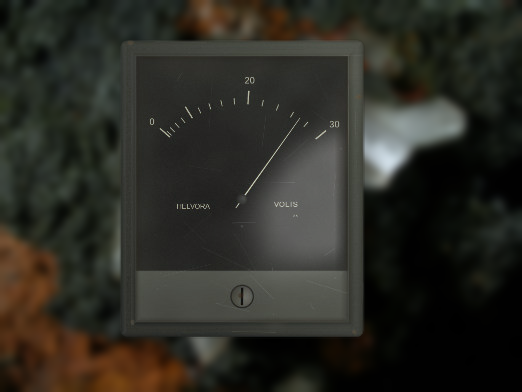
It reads 27 V
